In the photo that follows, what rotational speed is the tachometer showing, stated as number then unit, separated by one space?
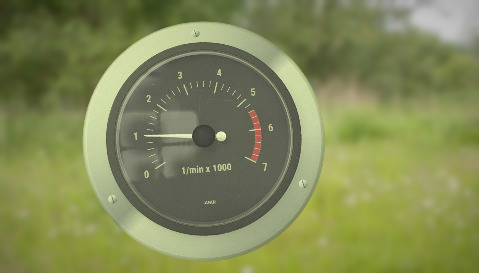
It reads 1000 rpm
